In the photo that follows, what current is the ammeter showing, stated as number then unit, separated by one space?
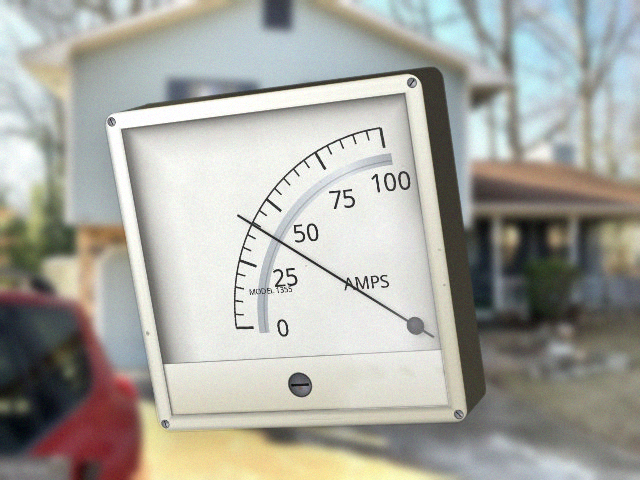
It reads 40 A
